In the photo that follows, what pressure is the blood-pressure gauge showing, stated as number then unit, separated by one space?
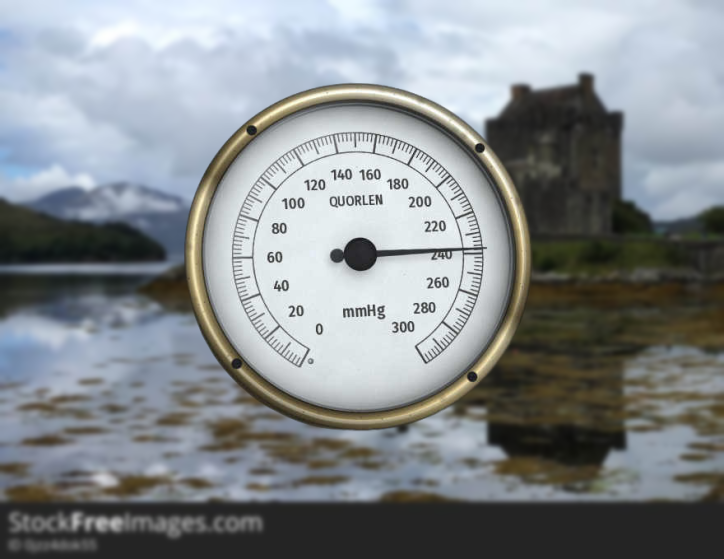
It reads 238 mmHg
